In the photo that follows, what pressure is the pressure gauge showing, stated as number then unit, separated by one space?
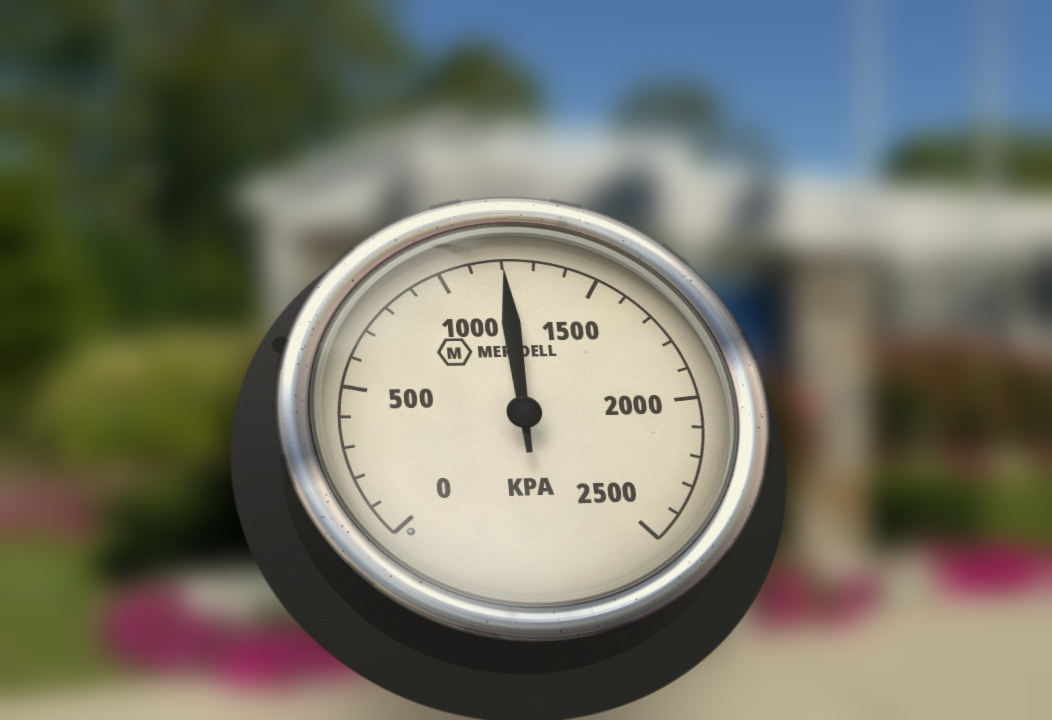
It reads 1200 kPa
